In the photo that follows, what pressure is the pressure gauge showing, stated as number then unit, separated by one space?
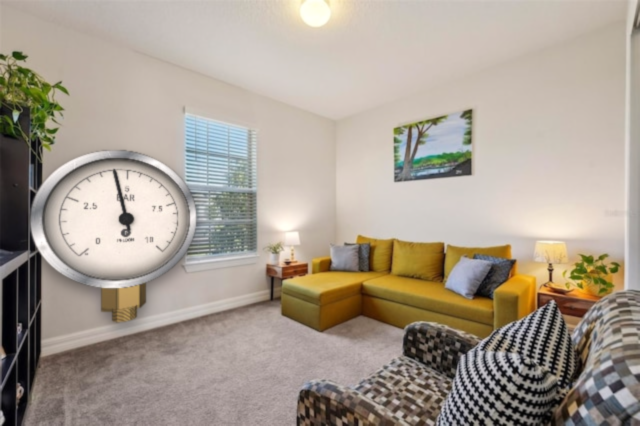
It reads 4.5 bar
